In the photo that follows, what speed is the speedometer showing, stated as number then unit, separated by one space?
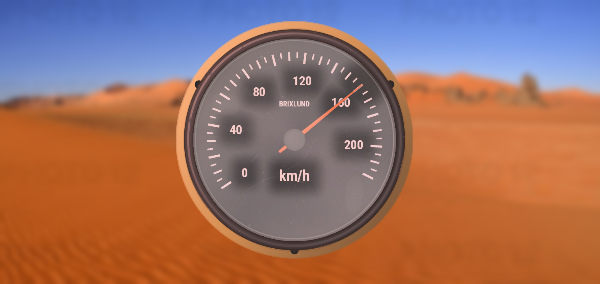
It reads 160 km/h
